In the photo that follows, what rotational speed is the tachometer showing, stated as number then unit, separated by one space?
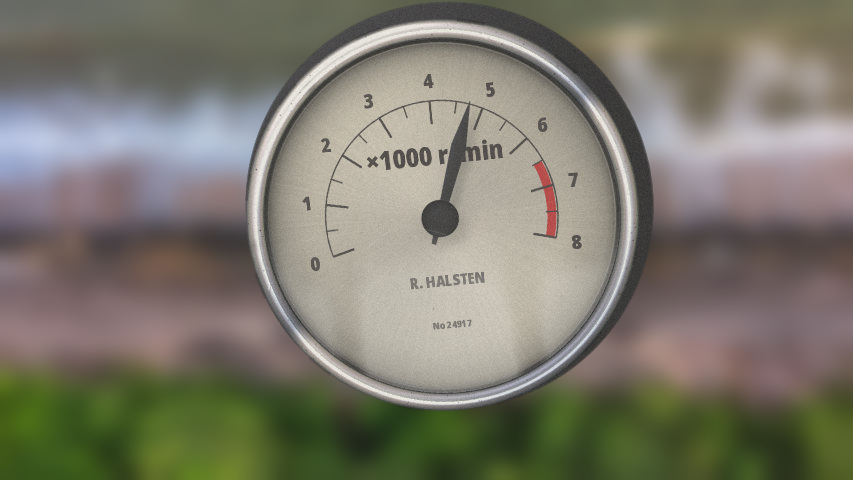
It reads 4750 rpm
